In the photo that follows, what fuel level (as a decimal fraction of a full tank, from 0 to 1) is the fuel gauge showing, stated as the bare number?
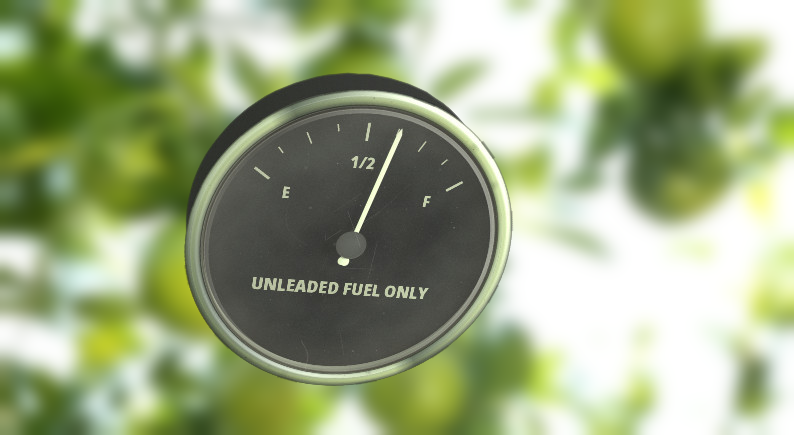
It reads 0.625
